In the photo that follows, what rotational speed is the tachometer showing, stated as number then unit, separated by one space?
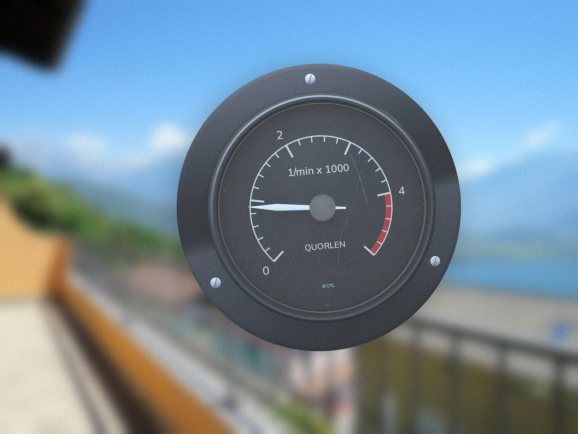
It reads 900 rpm
